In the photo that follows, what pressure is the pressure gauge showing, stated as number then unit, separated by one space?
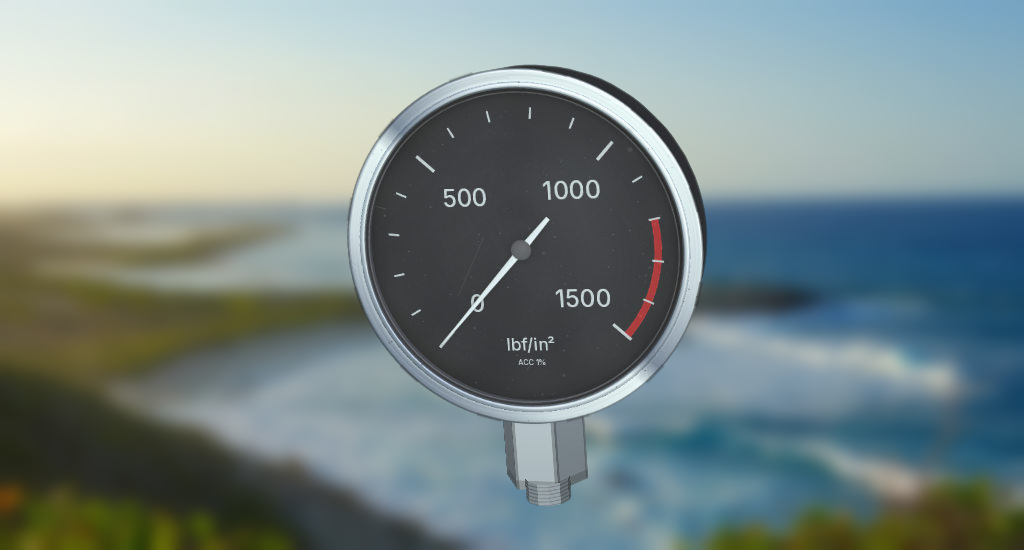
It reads 0 psi
